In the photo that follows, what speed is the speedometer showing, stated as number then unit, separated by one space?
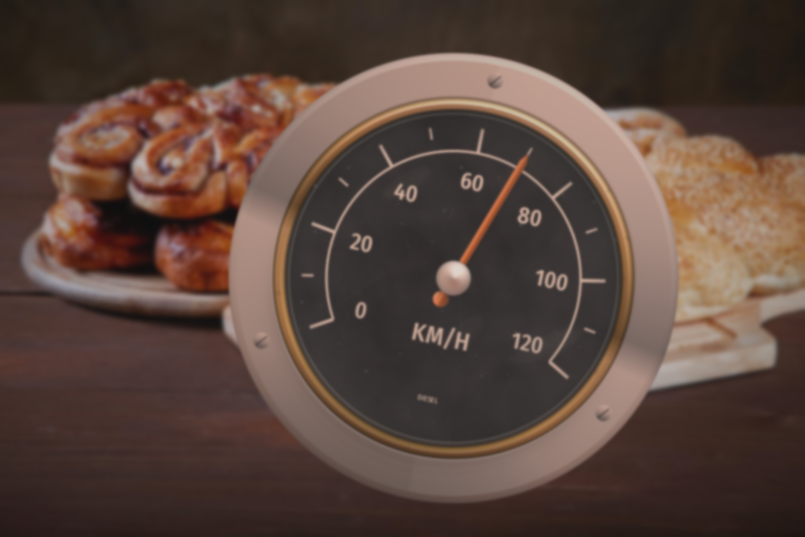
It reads 70 km/h
